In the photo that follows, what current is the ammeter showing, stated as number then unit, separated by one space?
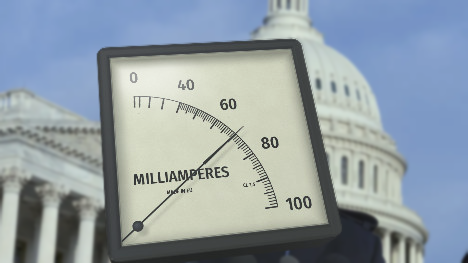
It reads 70 mA
